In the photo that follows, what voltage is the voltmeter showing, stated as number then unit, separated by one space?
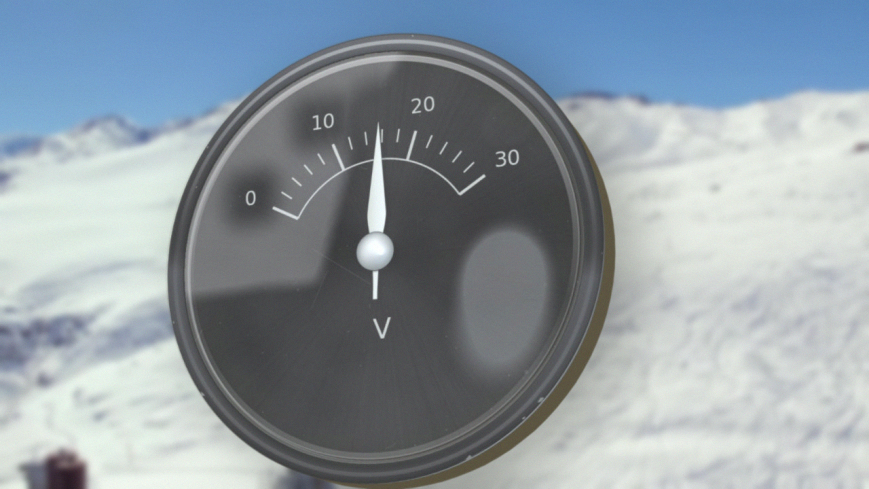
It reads 16 V
